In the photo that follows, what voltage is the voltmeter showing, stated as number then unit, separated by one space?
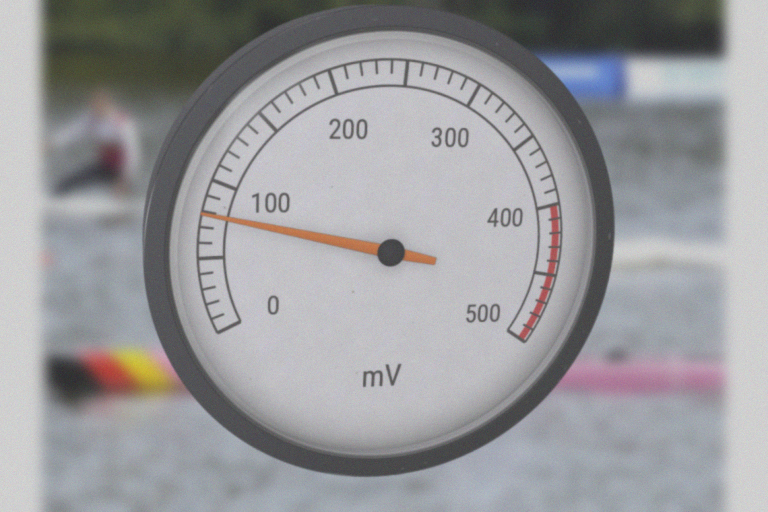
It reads 80 mV
